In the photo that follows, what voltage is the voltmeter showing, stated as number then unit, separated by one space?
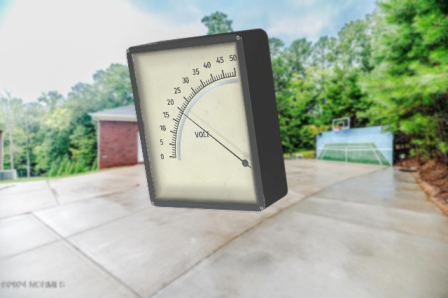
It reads 20 V
